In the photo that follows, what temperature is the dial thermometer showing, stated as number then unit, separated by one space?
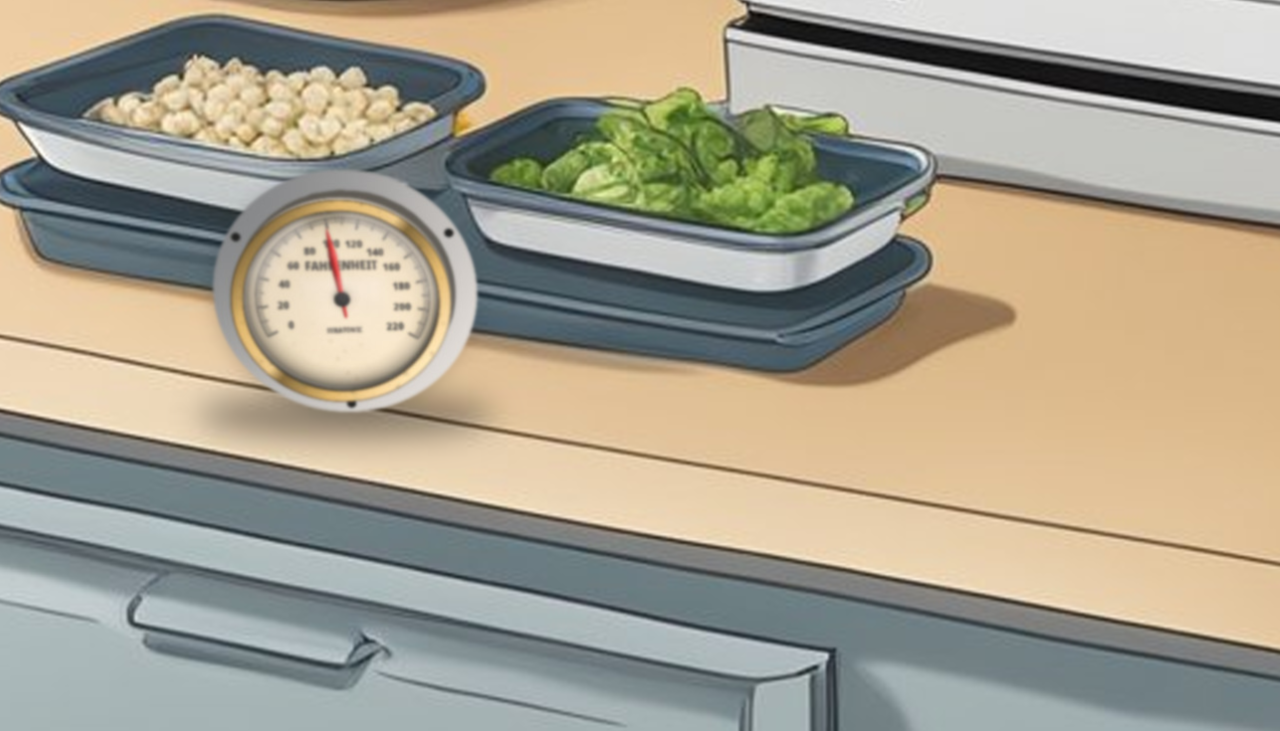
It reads 100 °F
